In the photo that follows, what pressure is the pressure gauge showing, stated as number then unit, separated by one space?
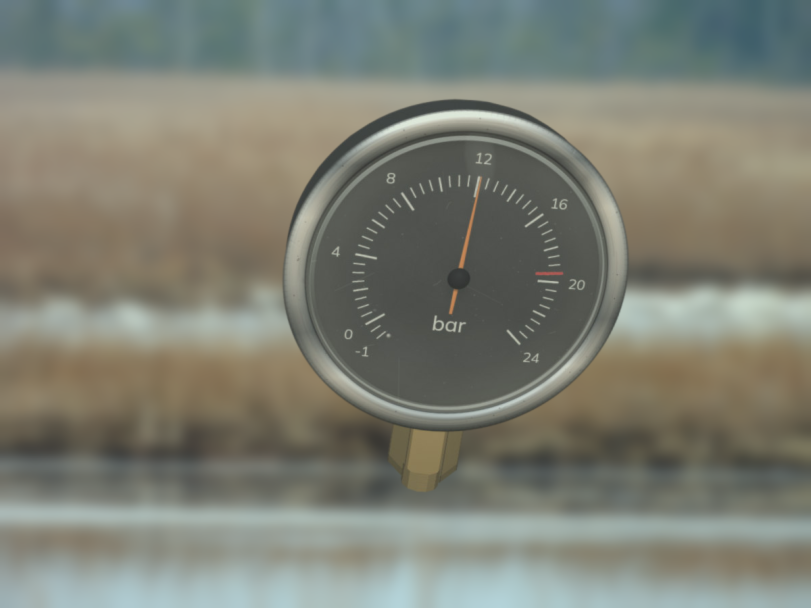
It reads 12 bar
